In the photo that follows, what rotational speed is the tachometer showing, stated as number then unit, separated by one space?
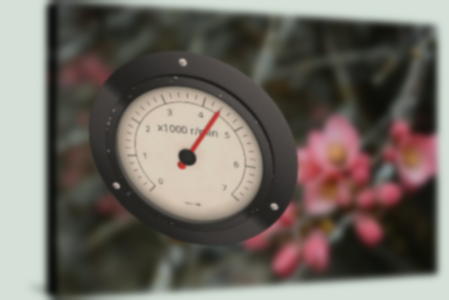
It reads 4400 rpm
